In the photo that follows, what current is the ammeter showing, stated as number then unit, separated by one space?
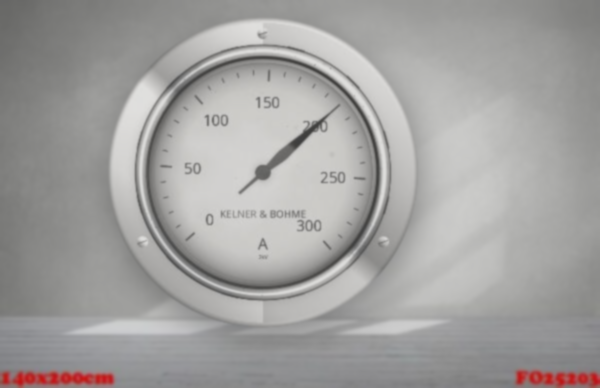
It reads 200 A
